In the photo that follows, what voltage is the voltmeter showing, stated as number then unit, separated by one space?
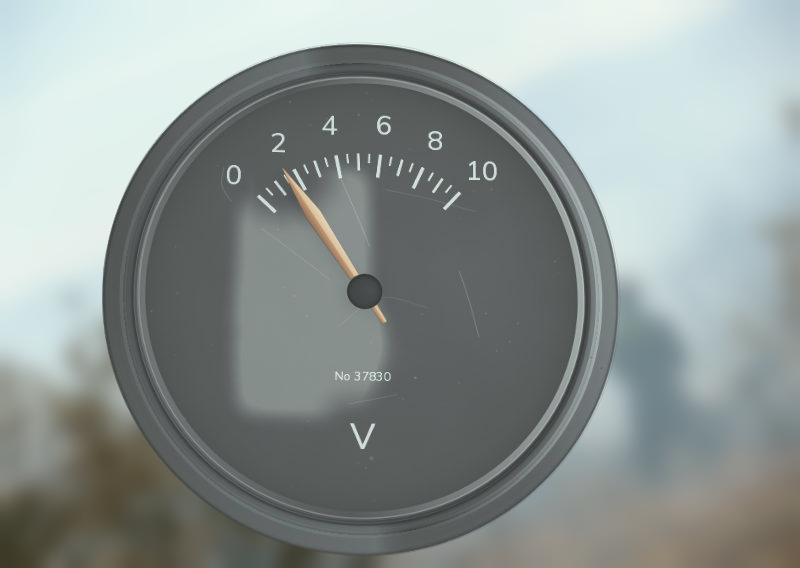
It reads 1.5 V
